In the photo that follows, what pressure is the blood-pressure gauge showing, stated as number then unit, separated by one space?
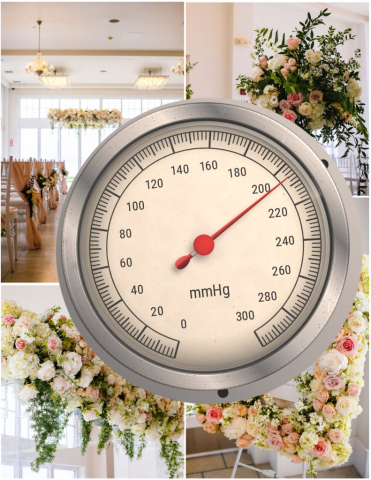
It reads 206 mmHg
